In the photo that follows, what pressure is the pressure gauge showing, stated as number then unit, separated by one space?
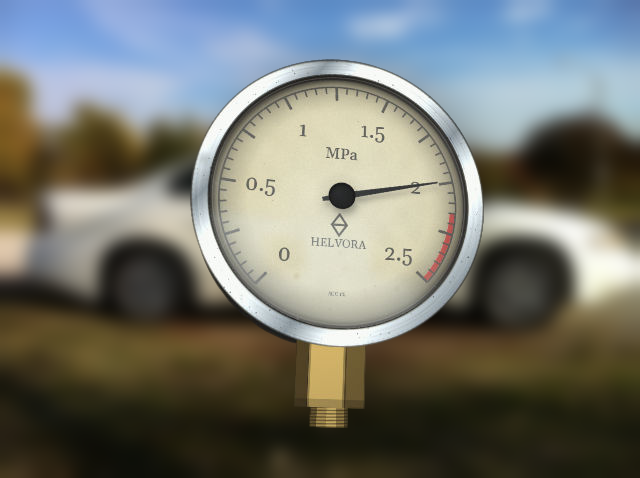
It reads 2 MPa
